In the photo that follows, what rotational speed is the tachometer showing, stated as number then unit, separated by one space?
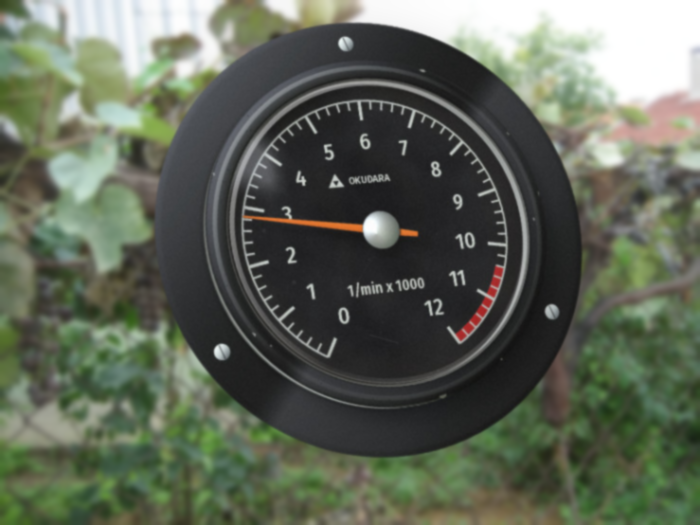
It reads 2800 rpm
